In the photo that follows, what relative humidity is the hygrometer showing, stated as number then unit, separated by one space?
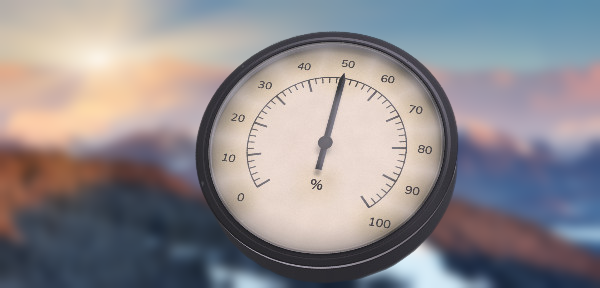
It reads 50 %
